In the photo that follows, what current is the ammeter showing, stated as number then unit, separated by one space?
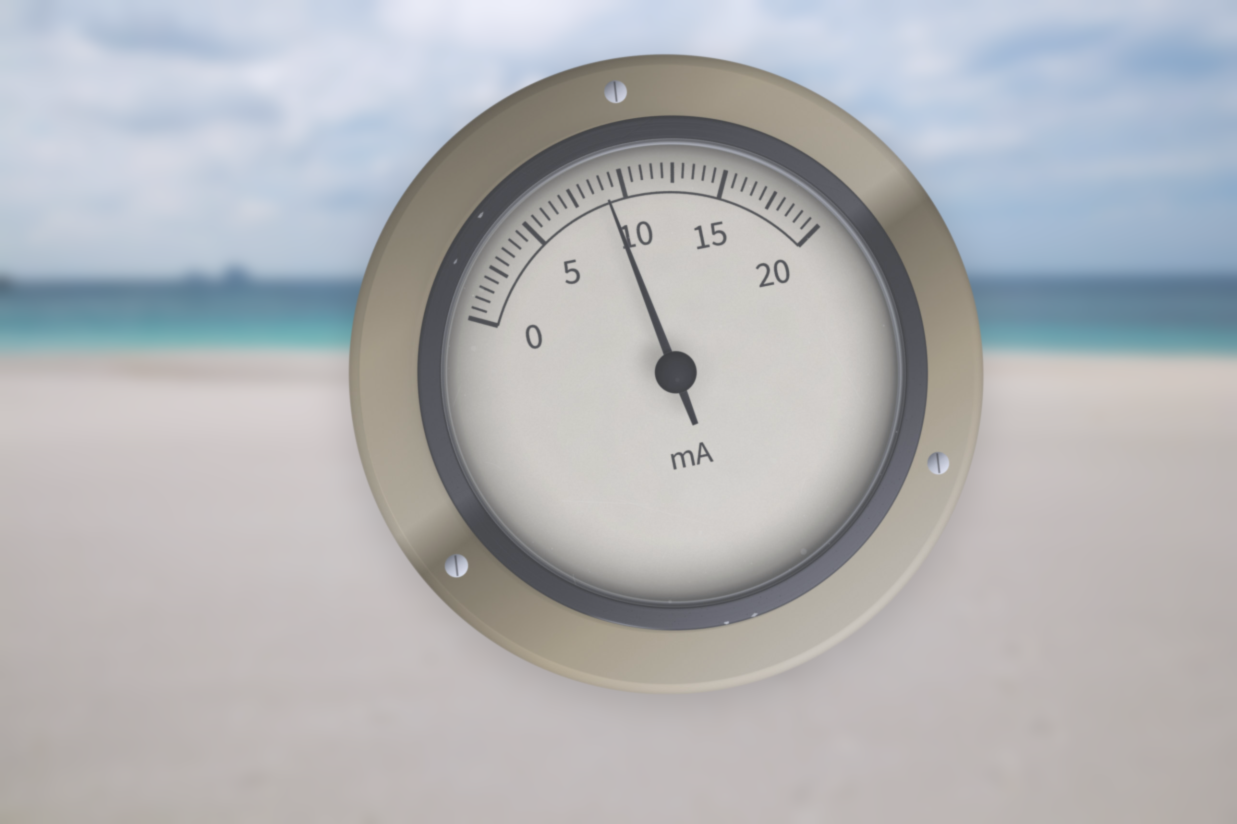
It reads 9 mA
